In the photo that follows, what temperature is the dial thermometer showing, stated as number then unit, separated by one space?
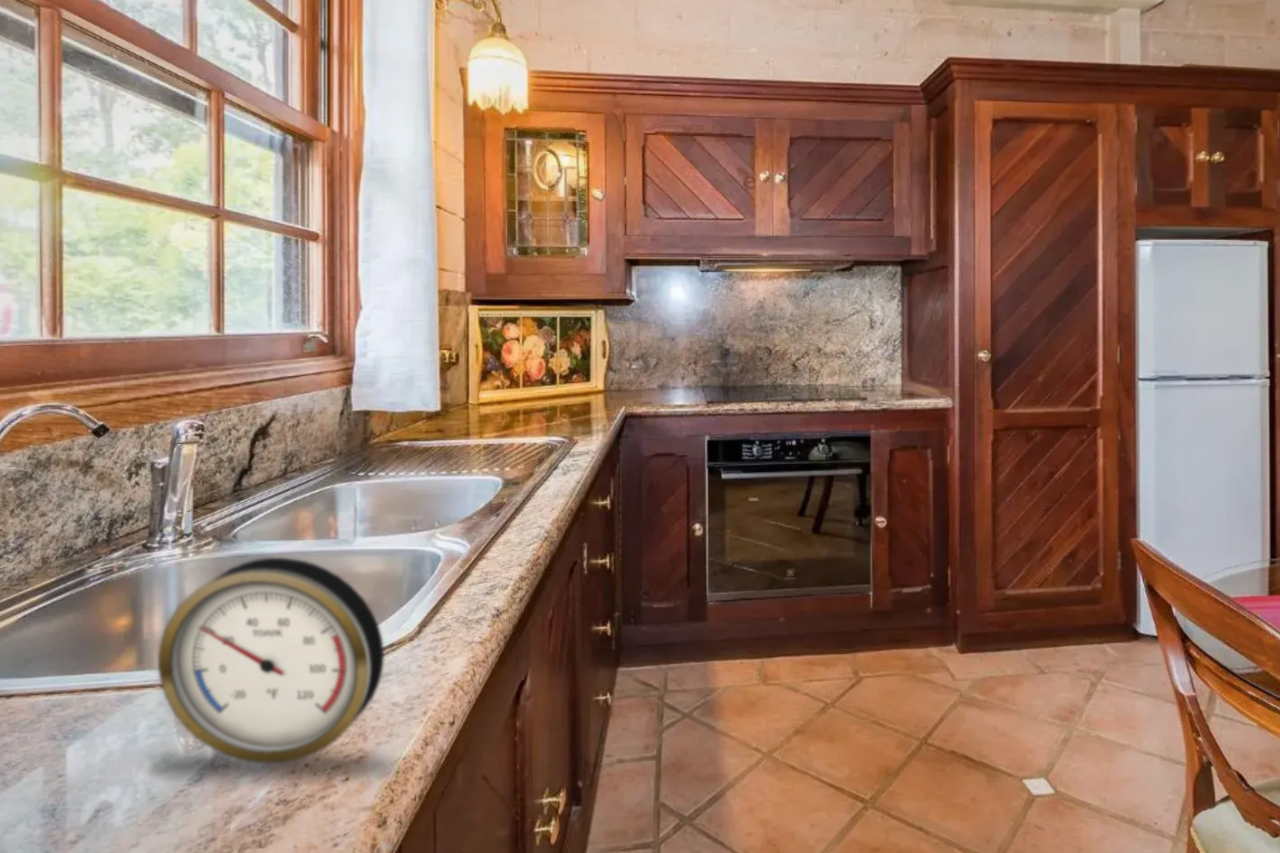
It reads 20 °F
